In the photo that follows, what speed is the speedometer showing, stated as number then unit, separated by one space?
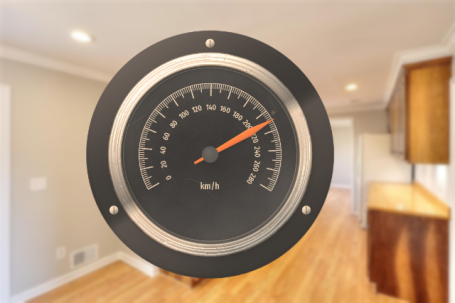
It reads 210 km/h
